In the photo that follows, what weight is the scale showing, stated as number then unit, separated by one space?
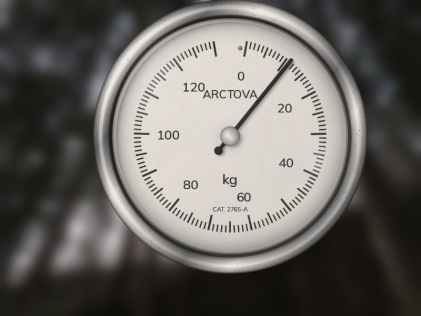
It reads 11 kg
